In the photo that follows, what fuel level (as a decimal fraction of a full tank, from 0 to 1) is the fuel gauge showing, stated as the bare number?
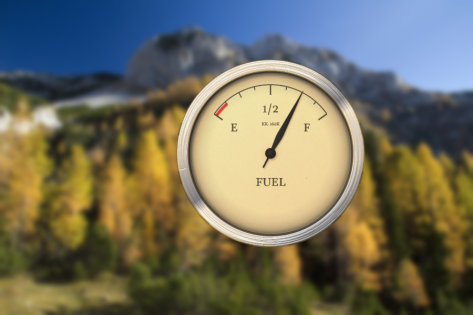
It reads 0.75
